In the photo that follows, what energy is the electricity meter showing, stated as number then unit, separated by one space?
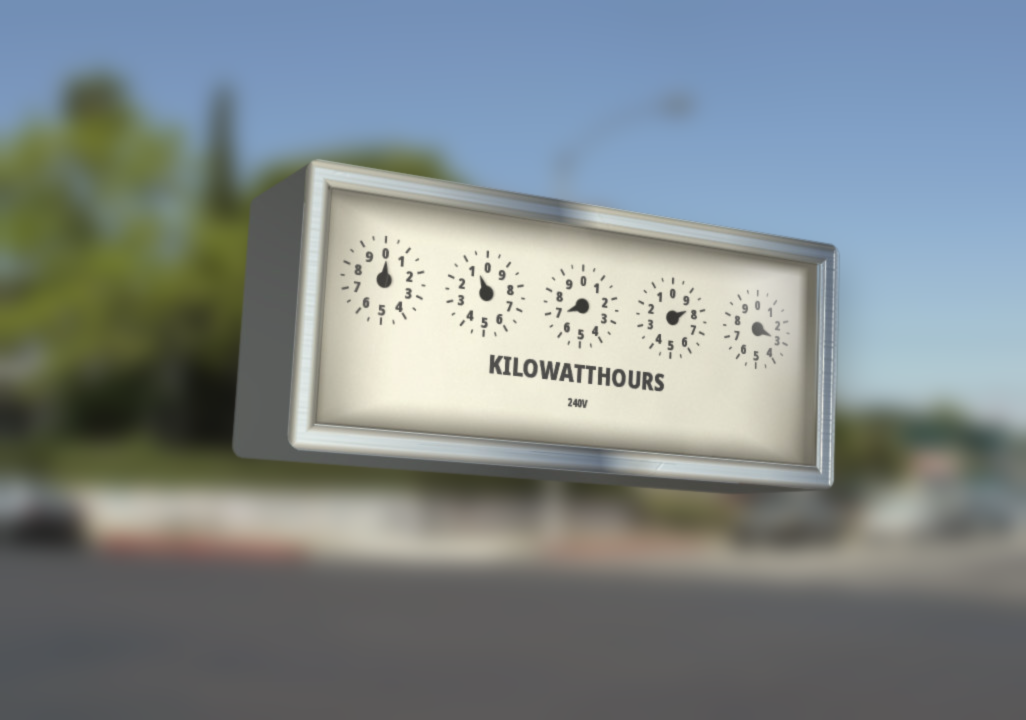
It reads 683 kWh
